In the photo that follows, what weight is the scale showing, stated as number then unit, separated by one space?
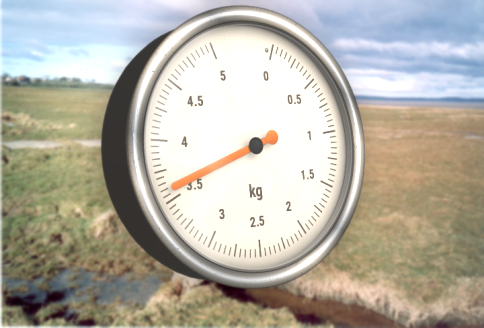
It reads 3.6 kg
